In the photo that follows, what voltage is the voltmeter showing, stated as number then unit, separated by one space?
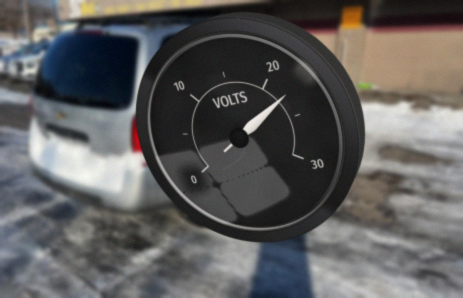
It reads 22.5 V
